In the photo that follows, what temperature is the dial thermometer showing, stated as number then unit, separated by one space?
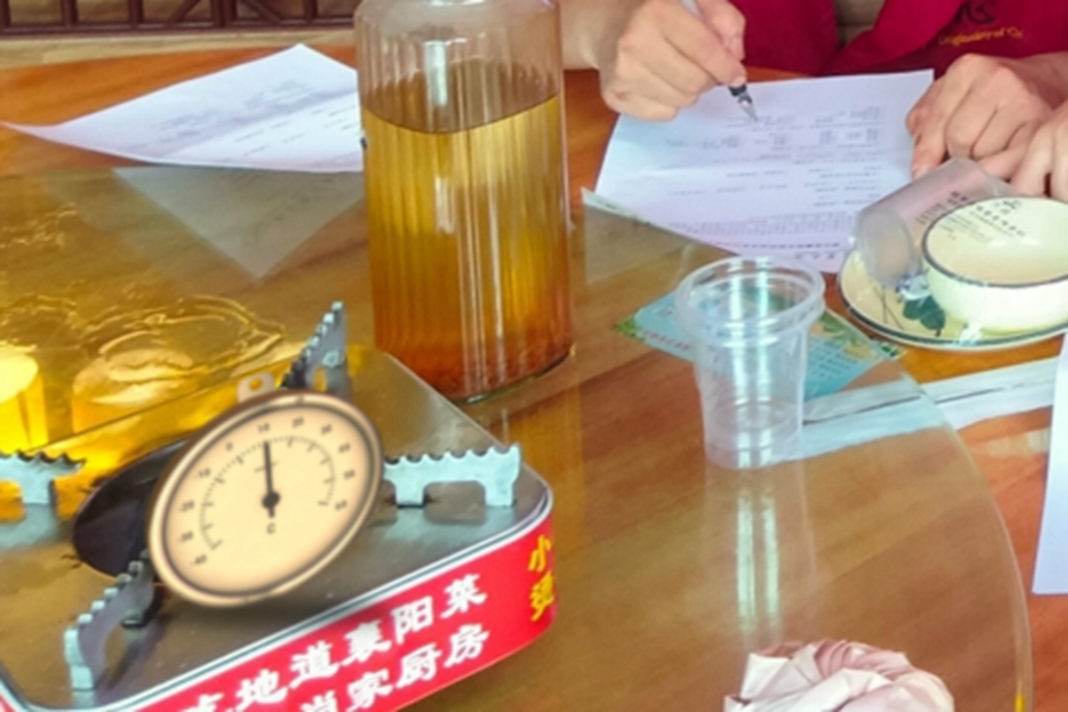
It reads 10 °C
